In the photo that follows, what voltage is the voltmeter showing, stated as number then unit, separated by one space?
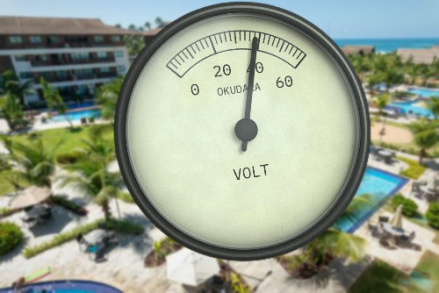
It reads 38 V
